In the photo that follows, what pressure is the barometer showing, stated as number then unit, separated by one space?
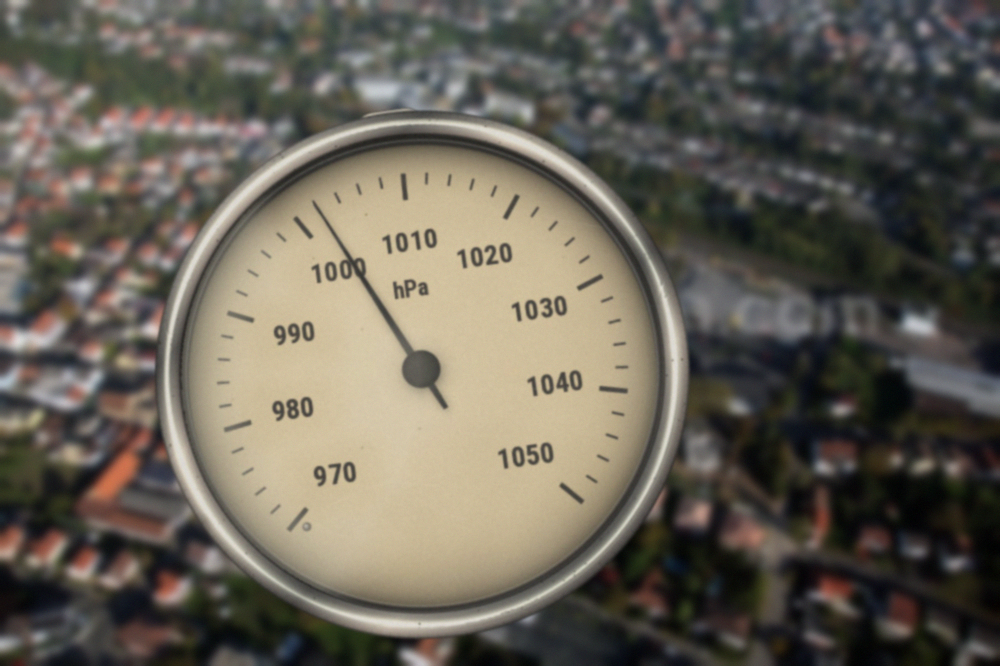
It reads 1002 hPa
